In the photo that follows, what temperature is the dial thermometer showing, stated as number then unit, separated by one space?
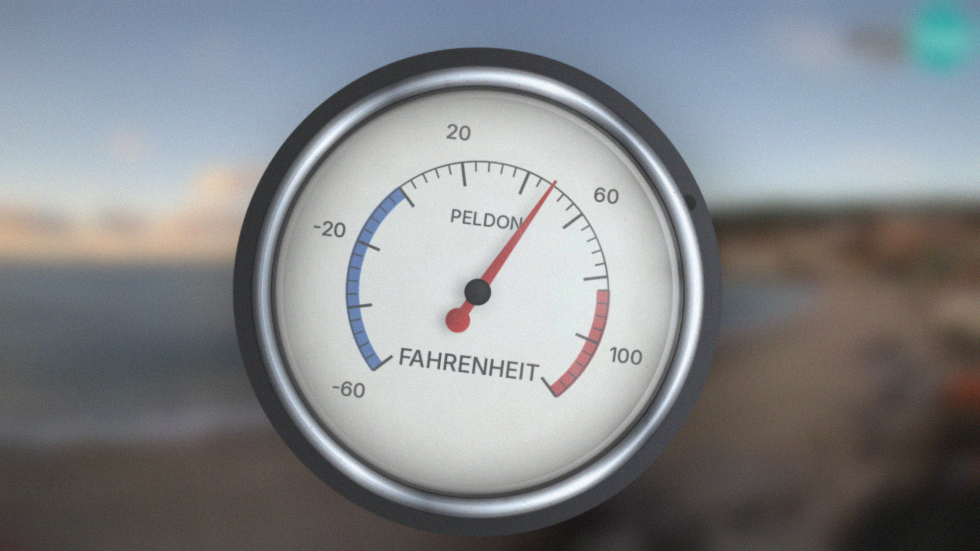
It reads 48 °F
